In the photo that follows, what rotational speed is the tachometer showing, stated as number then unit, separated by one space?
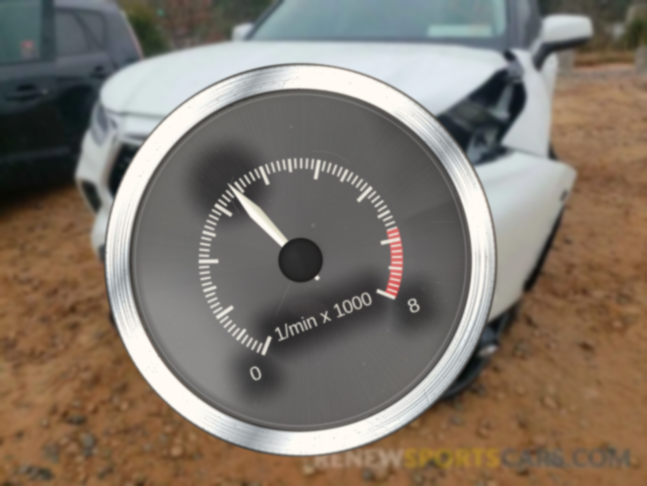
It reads 3400 rpm
